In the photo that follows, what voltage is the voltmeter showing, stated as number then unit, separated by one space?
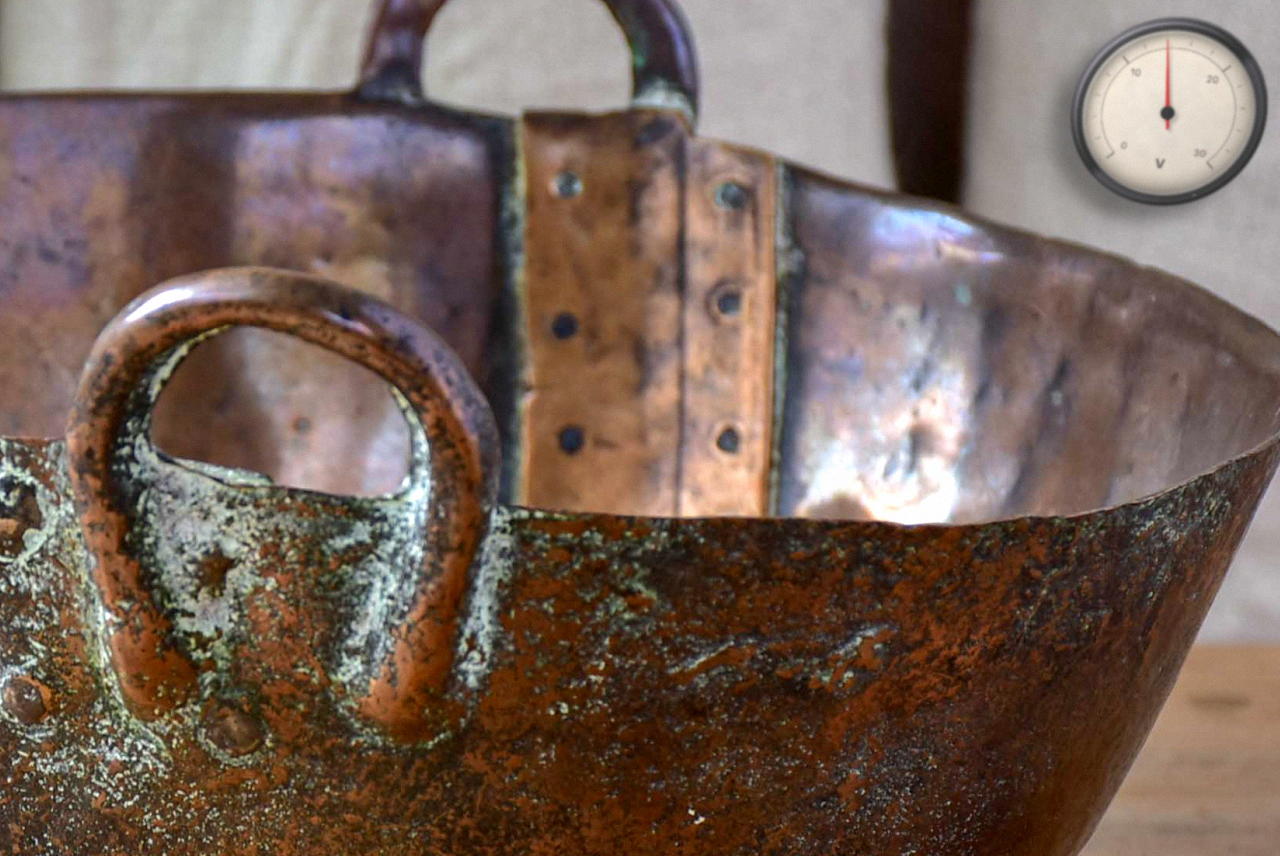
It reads 14 V
